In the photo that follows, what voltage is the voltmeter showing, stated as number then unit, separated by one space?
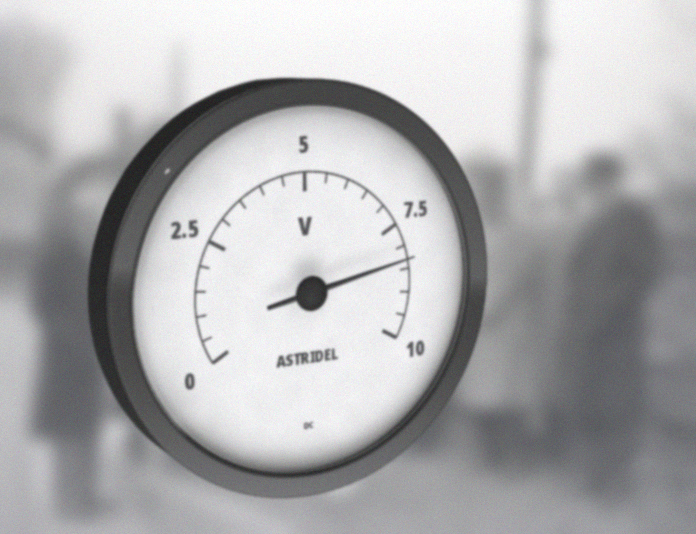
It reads 8.25 V
